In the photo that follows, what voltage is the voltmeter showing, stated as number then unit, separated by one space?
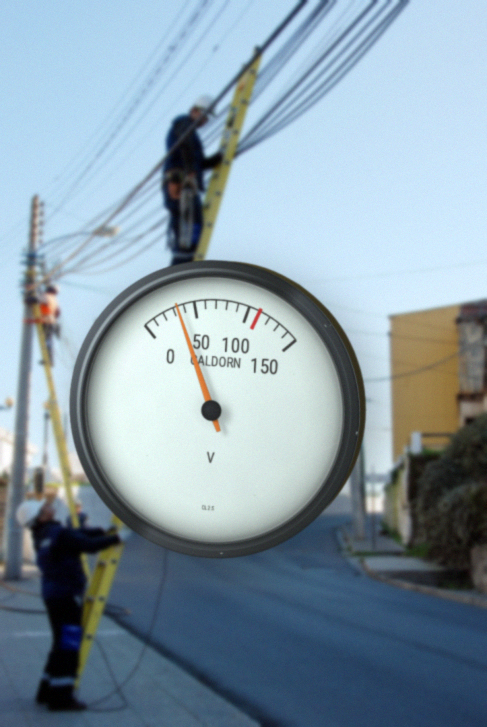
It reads 35 V
